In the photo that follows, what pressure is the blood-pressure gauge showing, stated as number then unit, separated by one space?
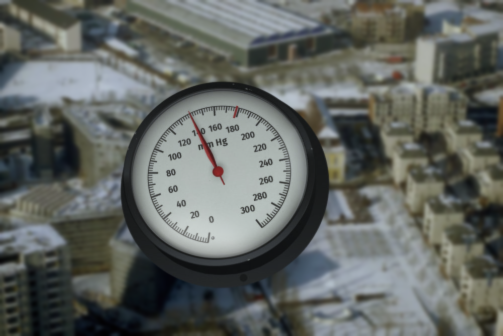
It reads 140 mmHg
